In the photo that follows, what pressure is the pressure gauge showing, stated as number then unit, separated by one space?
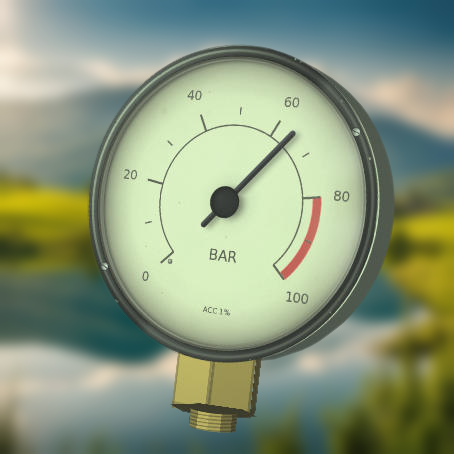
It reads 65 bar
